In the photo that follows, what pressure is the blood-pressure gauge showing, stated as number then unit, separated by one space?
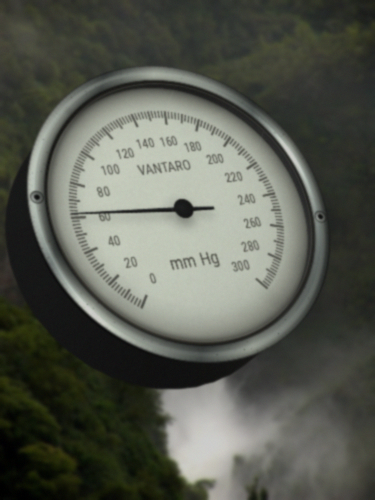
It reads 60 mmHg
